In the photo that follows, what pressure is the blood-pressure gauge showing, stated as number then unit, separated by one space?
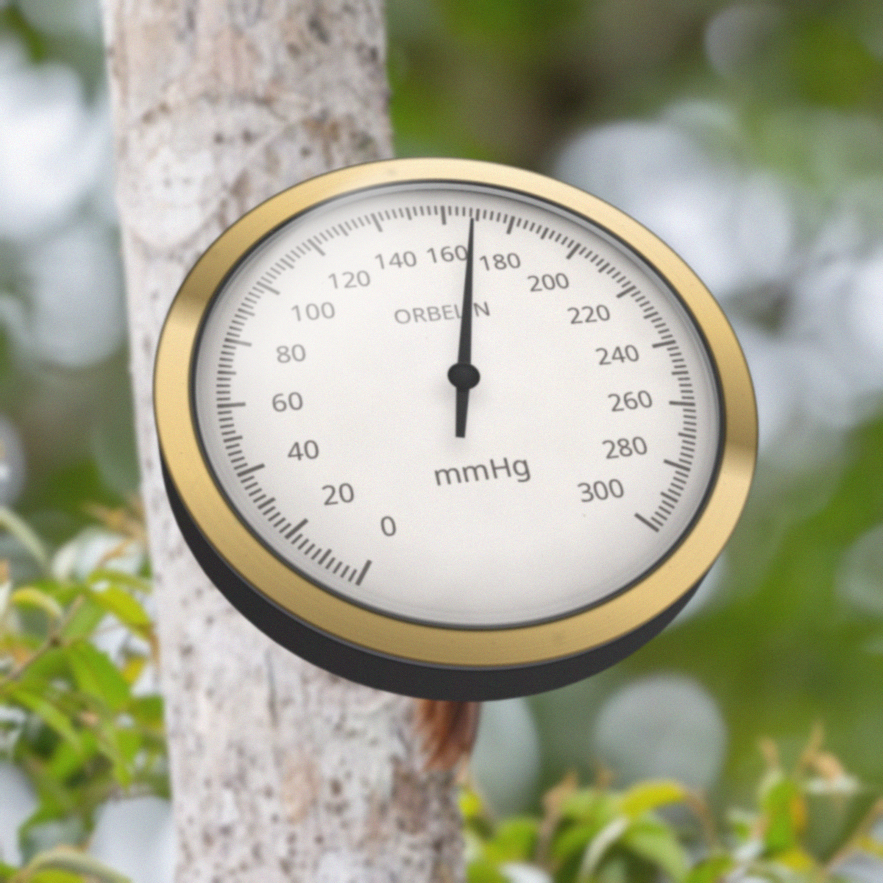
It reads 168 mmHg
